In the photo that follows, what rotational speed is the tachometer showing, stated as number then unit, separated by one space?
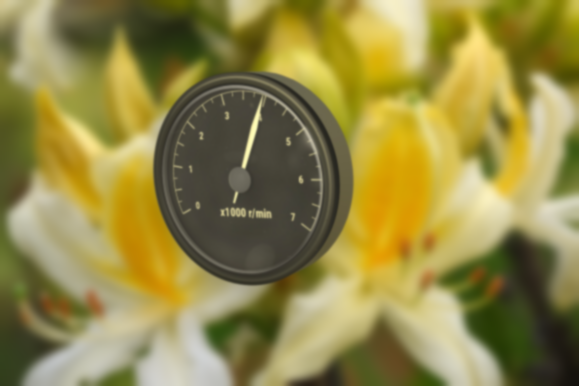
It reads 4000 rpm
